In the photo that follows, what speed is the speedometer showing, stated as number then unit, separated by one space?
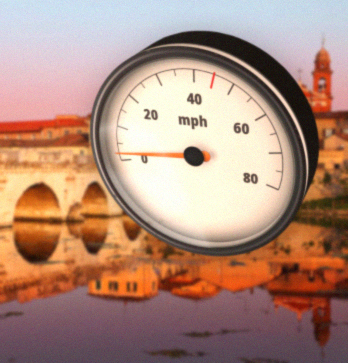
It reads 2.5 mph
